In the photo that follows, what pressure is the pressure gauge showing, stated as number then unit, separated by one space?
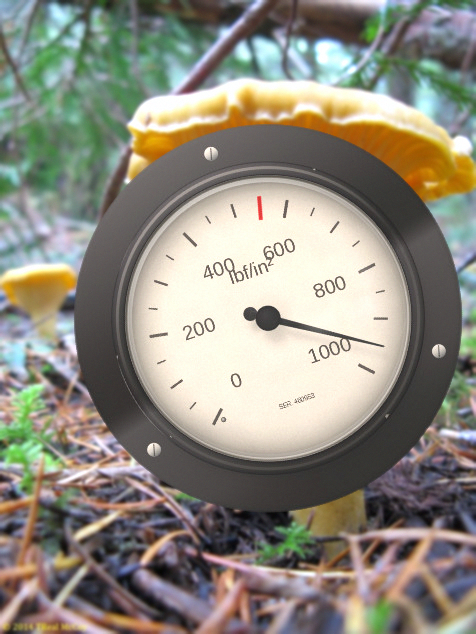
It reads 950 psi
